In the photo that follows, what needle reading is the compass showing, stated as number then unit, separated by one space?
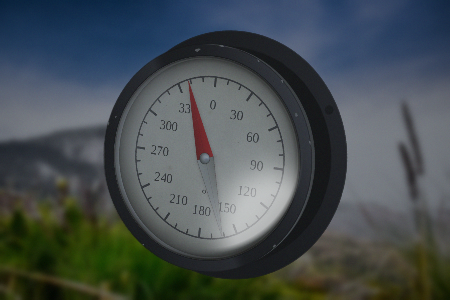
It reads 340 °
